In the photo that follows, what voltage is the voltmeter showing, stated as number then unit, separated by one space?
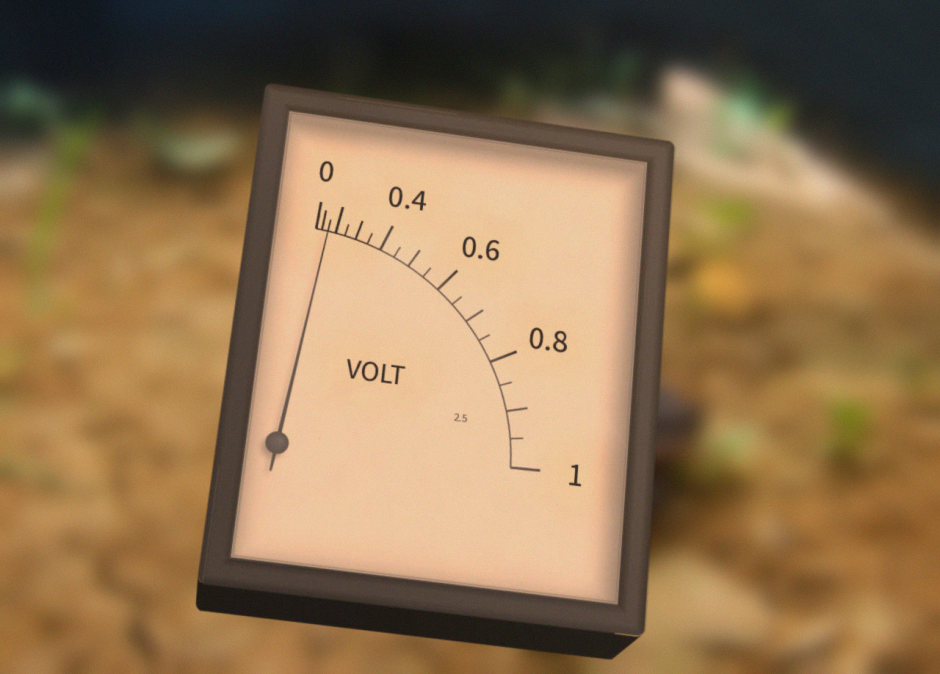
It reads 0.15 V
